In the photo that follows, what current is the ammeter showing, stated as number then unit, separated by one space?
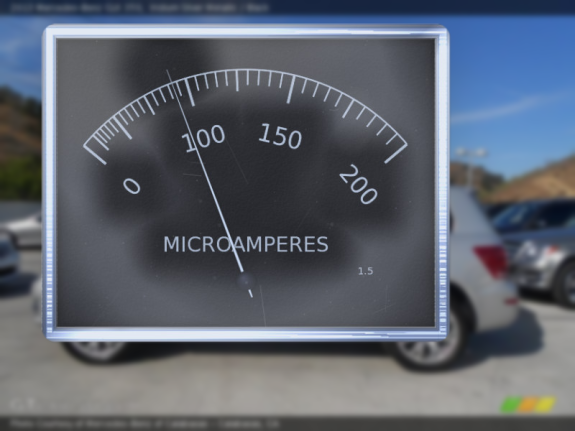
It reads 92.5 µA
